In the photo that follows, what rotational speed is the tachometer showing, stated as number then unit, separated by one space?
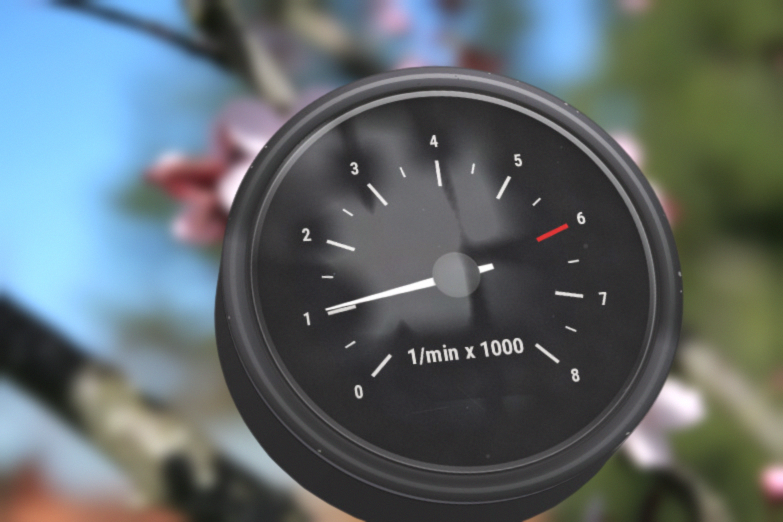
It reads 1000 rpm
